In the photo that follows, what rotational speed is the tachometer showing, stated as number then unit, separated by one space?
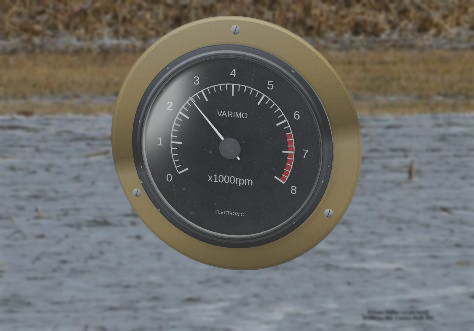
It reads 2600 rpm
